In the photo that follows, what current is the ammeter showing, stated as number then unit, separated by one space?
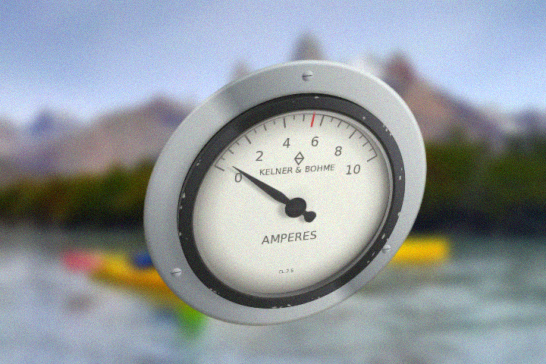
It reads 0.5 A
